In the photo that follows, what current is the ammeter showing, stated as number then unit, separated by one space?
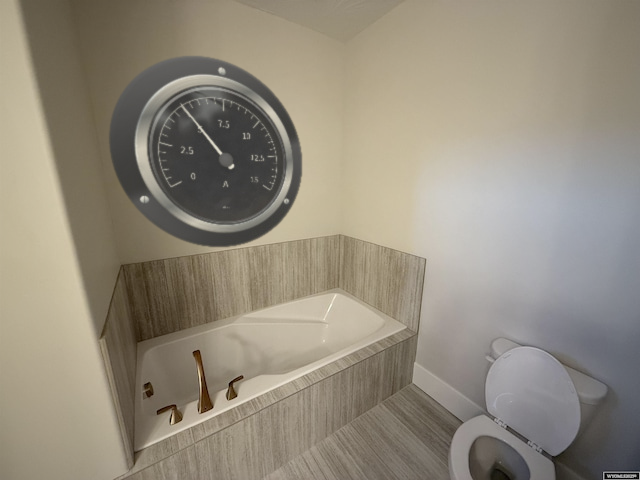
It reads 5 A
